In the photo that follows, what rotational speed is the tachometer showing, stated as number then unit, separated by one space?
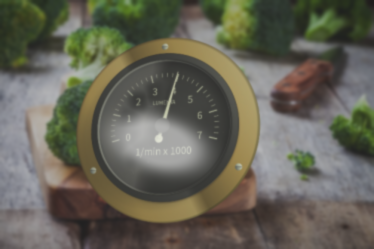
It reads 4000 rpm
